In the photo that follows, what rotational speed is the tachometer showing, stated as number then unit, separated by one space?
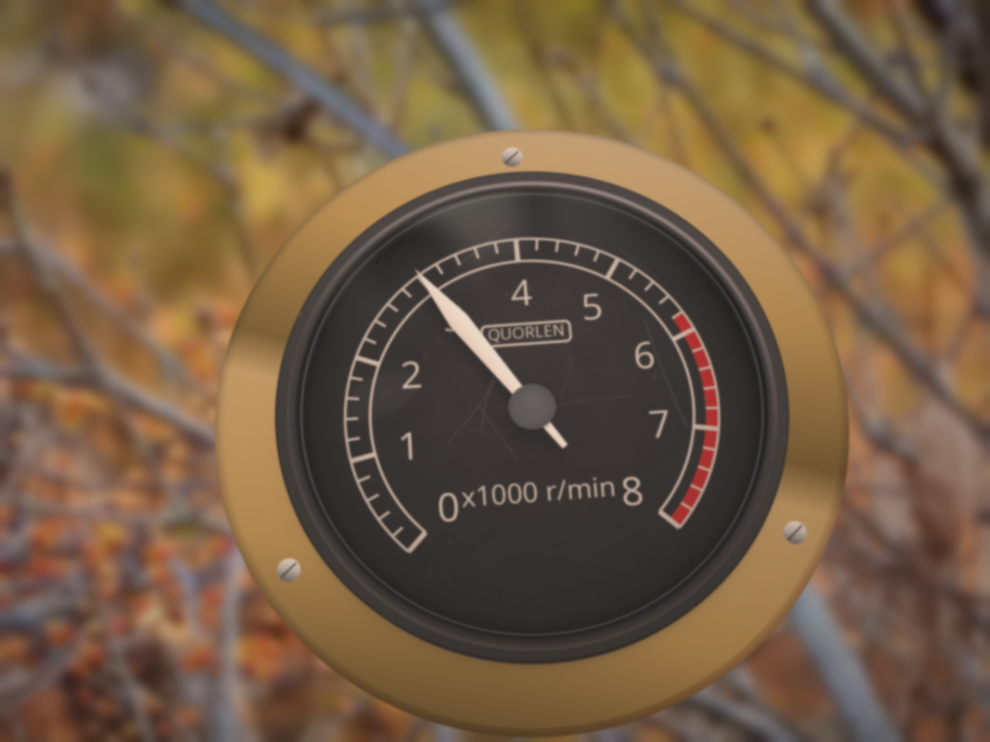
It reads 3000 rpm
